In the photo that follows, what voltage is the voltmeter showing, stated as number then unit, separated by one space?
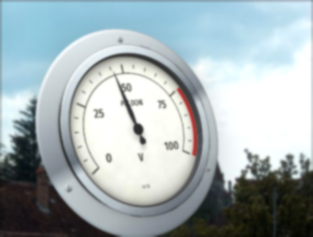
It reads 45 V
